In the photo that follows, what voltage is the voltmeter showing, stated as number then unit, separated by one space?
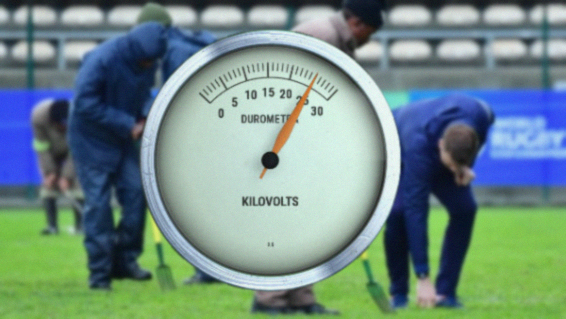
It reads 25 kV
